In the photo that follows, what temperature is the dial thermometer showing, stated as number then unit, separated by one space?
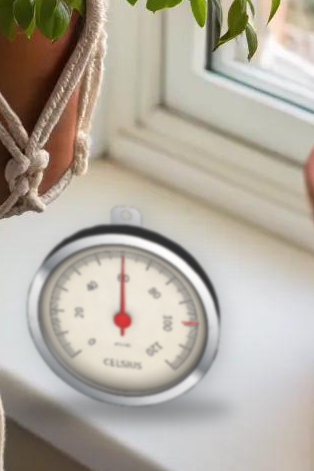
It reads 60 °C
